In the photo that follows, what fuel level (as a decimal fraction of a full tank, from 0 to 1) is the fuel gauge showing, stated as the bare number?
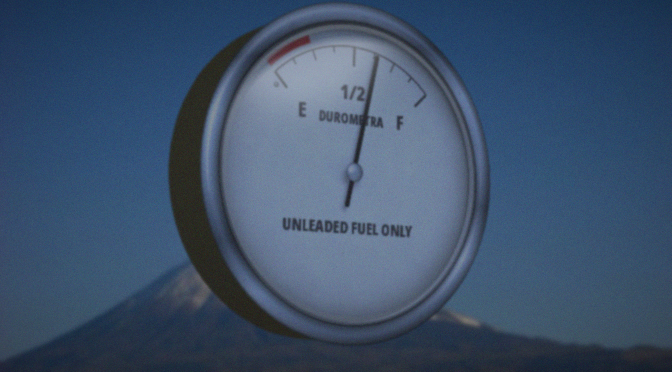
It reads 0.625
